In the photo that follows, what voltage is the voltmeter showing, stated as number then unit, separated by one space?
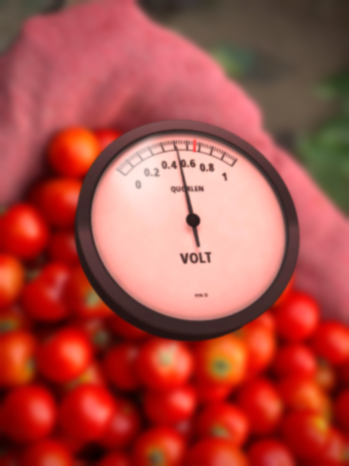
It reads 0.5 V
